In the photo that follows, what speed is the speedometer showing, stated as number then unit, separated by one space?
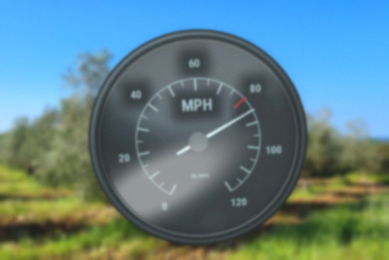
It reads 85 mph
